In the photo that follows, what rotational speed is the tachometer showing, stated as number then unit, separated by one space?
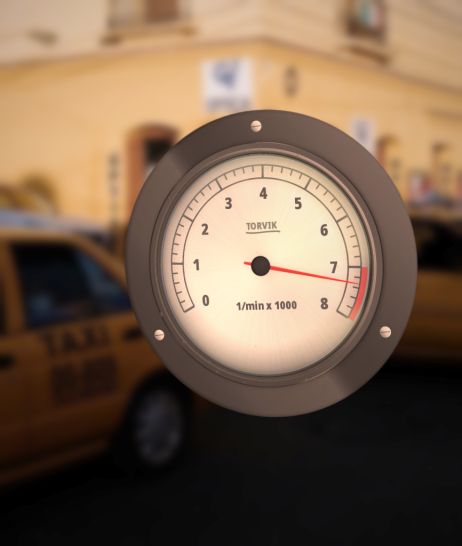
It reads 7300 rpm
